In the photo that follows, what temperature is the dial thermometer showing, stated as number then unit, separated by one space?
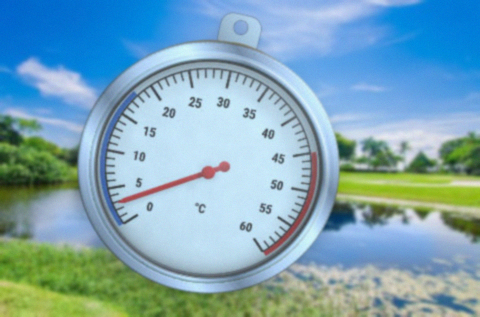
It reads 3 °C
